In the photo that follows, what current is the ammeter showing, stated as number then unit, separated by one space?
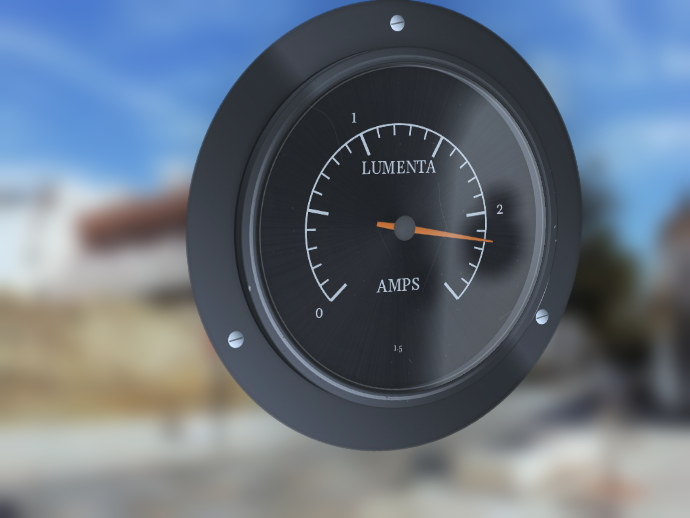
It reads 2.15 A
